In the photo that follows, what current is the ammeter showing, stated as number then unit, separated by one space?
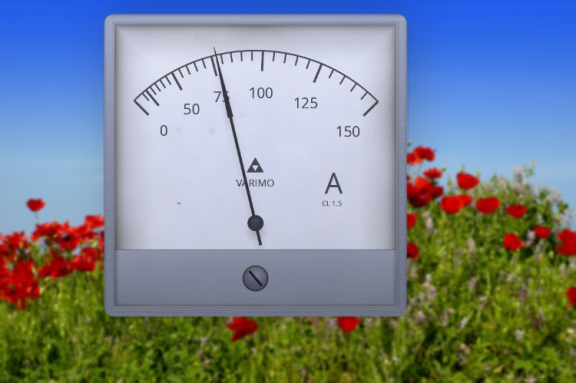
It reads 77.5 A
